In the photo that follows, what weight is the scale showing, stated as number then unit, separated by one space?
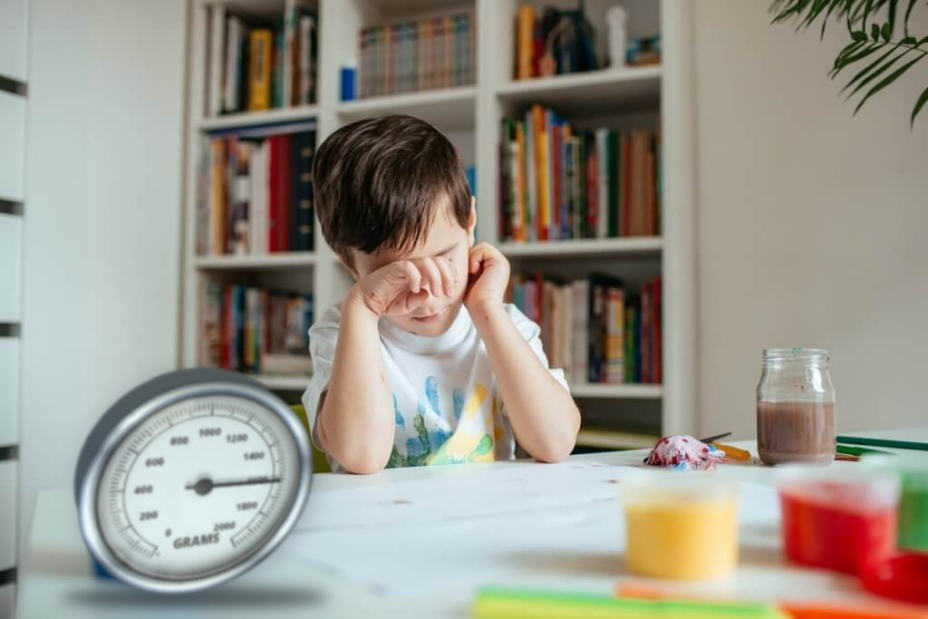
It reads 1600 g
